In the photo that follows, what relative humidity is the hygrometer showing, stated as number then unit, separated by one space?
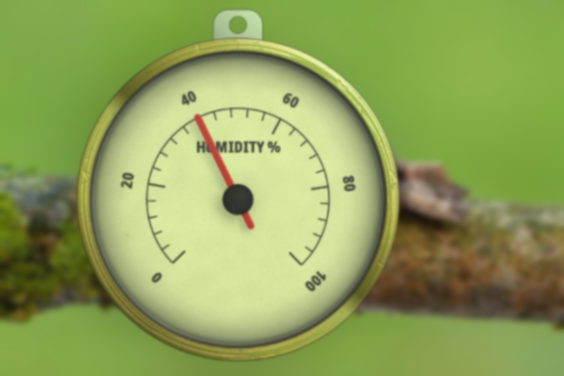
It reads 40 %
